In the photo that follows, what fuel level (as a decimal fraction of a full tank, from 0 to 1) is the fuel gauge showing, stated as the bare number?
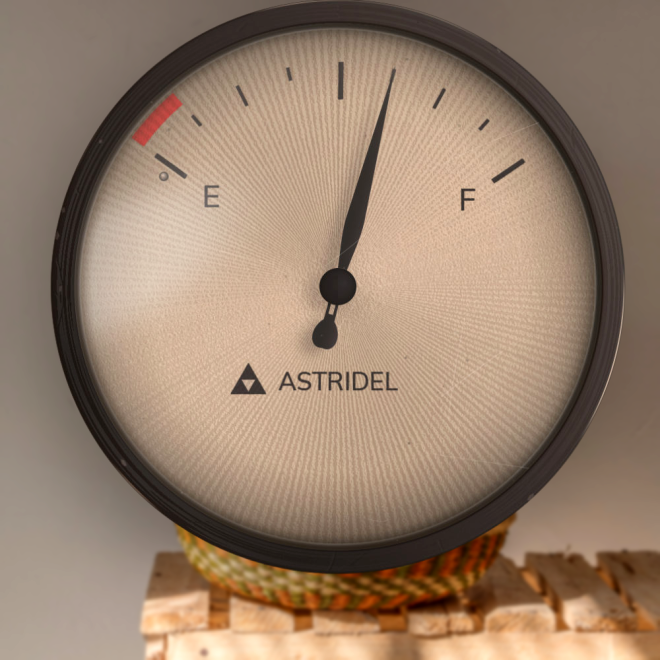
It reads 0.625
